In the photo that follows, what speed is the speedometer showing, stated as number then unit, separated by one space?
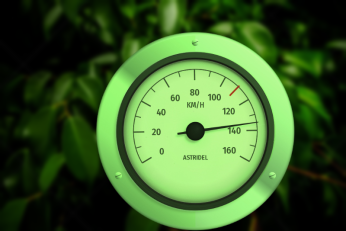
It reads 135 km/h
